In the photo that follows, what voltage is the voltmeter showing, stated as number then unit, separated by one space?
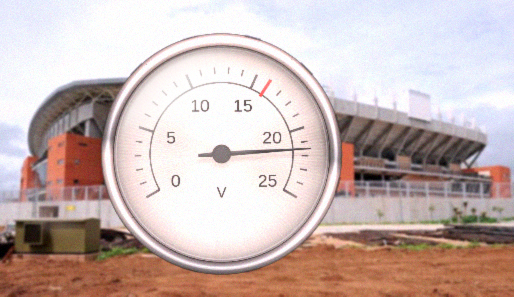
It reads 21.5 V
